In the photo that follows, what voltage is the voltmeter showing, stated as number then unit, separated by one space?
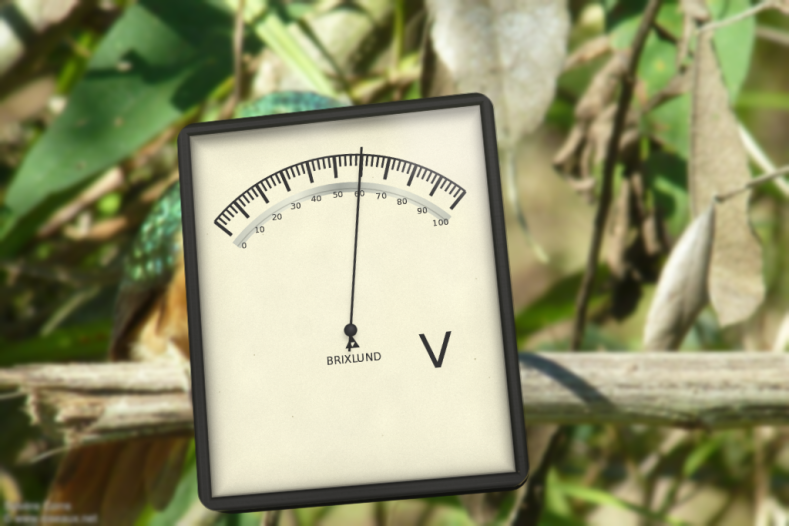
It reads 60 V
